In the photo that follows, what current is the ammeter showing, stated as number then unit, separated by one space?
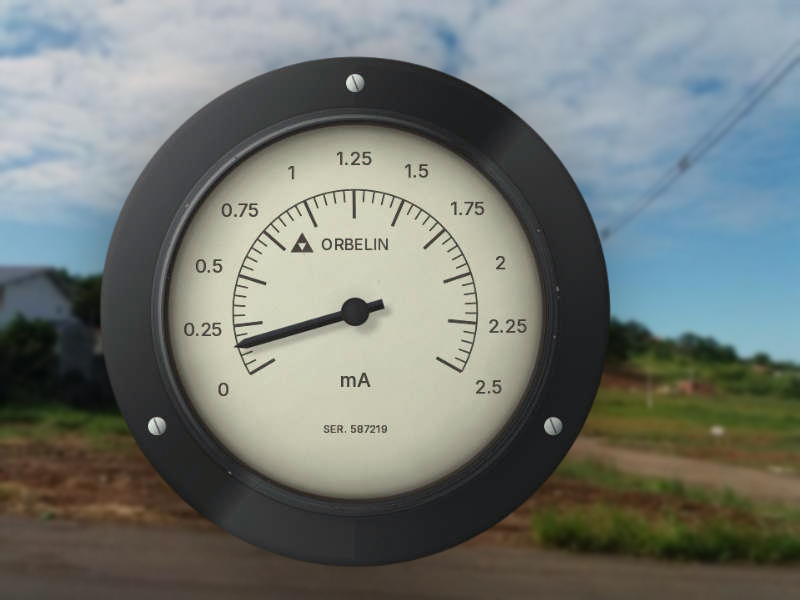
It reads 0.15 mA
